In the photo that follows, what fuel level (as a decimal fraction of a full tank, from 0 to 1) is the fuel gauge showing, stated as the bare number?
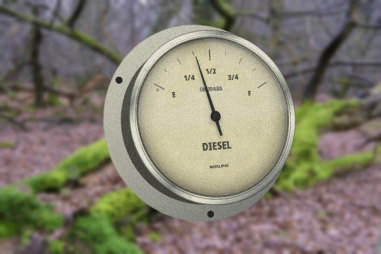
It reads 0.375
